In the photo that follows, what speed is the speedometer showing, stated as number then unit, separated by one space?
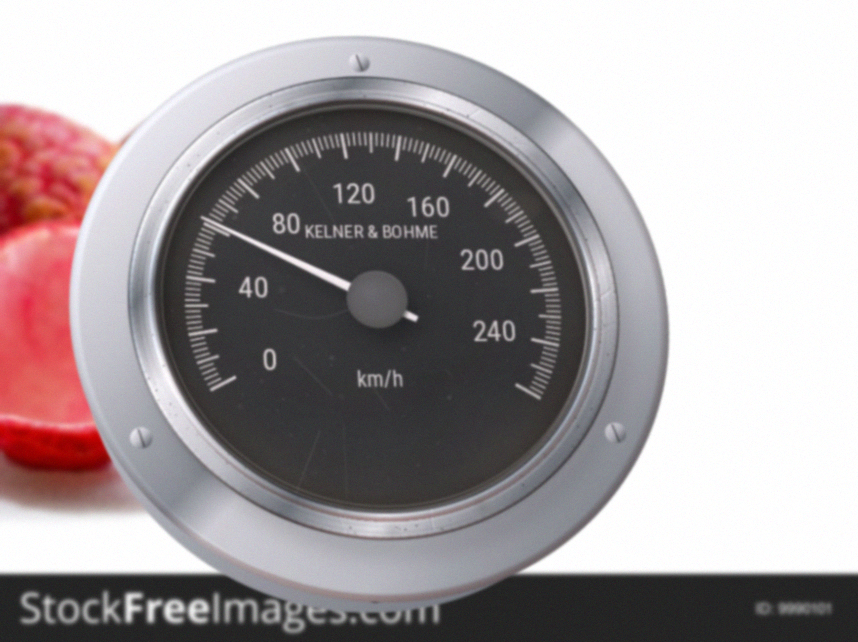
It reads 60 km/h
